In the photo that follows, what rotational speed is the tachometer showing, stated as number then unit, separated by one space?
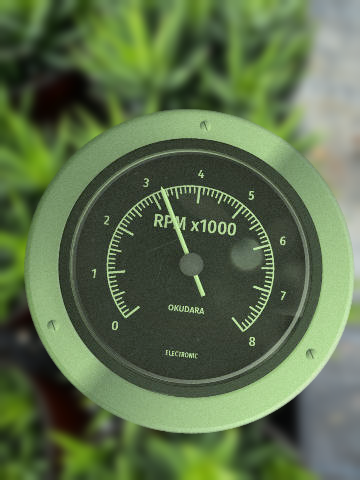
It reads 3200 rpm
